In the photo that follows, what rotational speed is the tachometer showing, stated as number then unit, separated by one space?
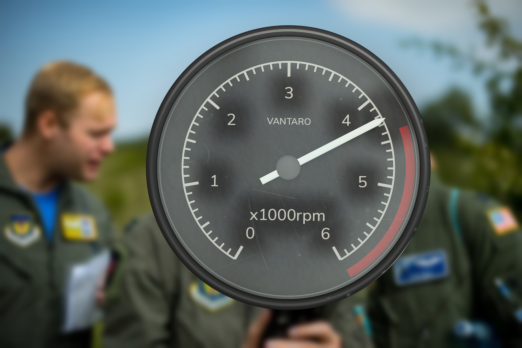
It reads 4250 rpm
